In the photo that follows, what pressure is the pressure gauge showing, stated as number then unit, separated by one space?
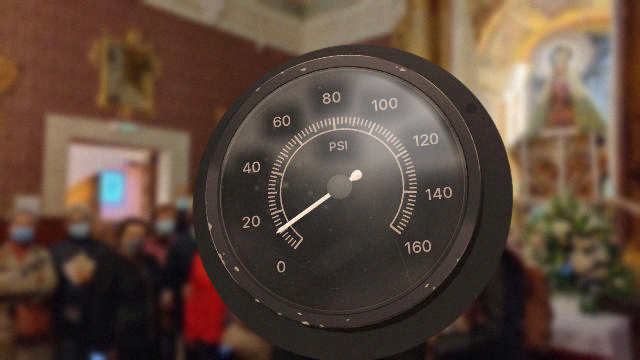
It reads 10 psi
